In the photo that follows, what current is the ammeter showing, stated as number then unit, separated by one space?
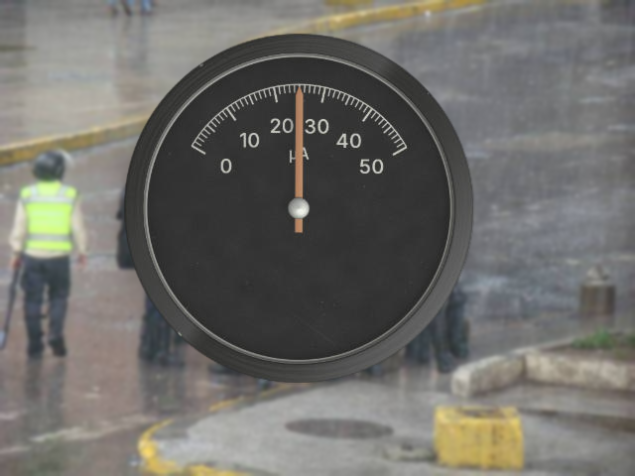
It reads 25 µA
